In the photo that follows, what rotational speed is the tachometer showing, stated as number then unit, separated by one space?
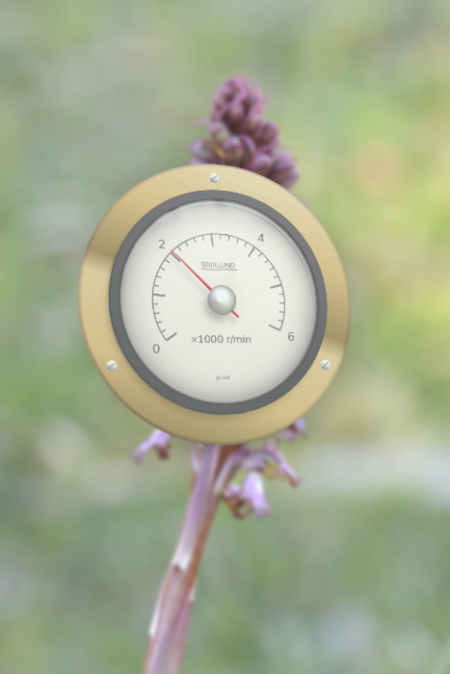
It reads 2000 rpm
